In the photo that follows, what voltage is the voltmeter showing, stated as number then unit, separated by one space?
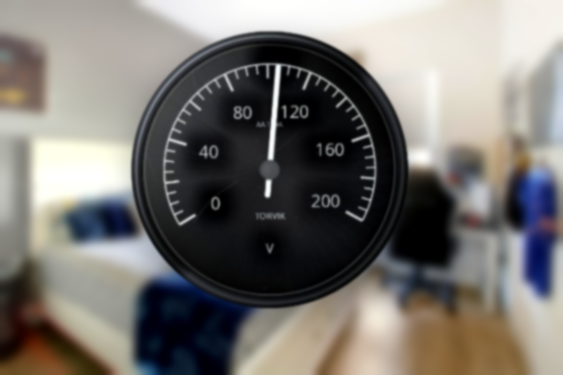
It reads 105 V
